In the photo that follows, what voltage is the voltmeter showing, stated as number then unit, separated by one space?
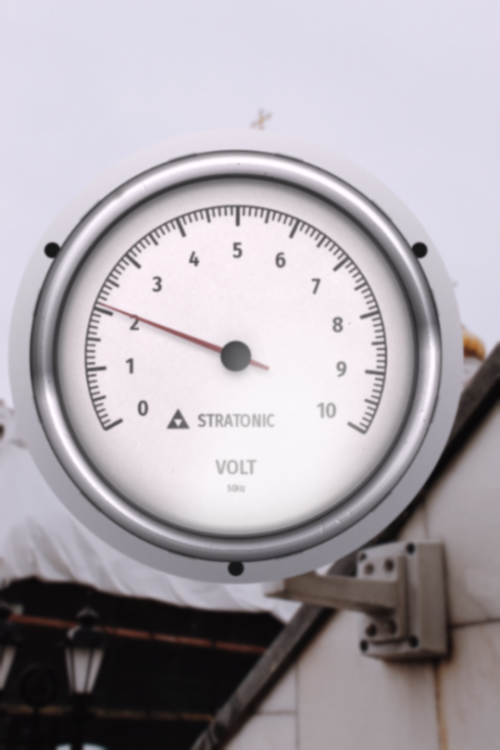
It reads 2.1 V
